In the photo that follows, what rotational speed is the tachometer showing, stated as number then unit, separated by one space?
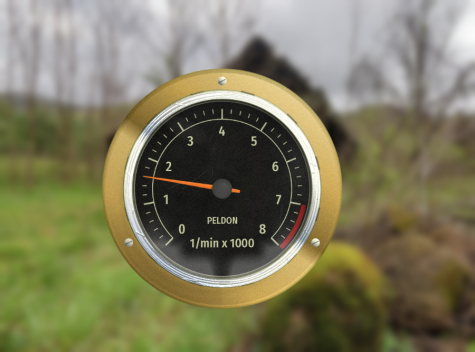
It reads 1600 rpm
